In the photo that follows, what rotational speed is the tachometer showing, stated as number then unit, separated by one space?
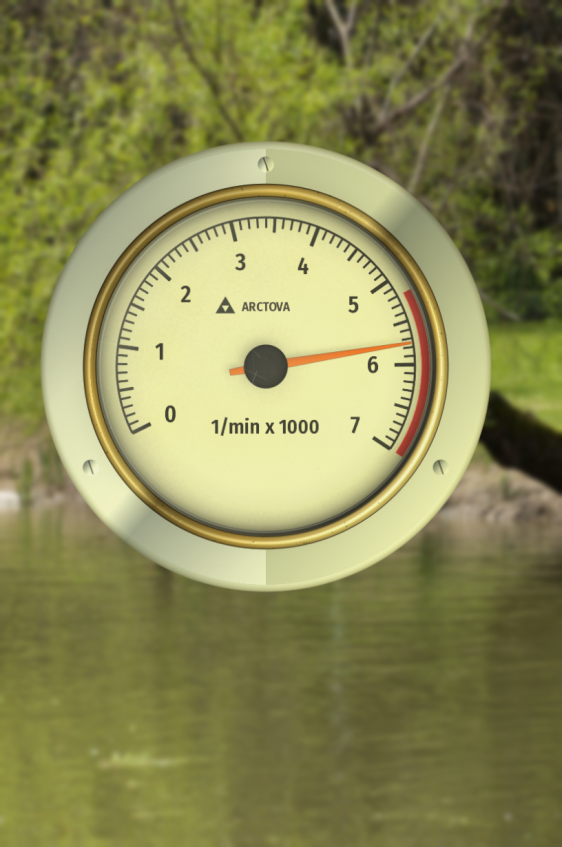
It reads 5750 rpm
